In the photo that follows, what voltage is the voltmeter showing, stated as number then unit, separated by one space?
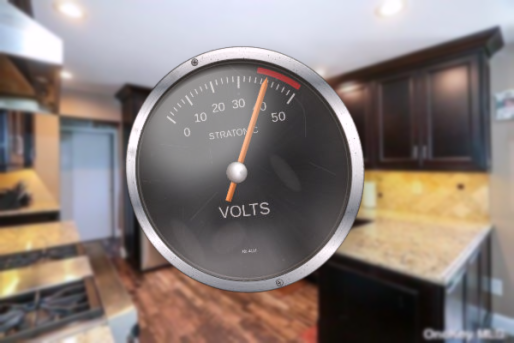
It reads 40 V
